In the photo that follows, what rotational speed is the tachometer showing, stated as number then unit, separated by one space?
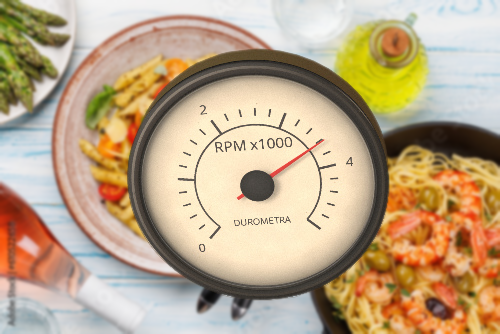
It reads 3600 rpm
